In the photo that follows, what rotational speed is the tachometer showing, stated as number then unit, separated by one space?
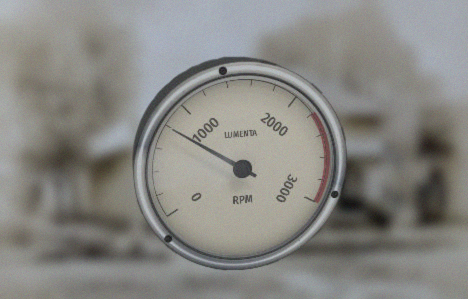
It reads 800 rpm
